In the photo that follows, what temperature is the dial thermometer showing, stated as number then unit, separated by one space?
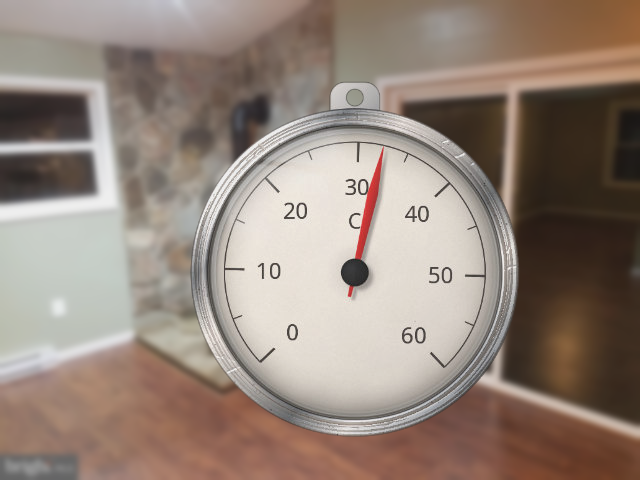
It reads 32.5 °C
